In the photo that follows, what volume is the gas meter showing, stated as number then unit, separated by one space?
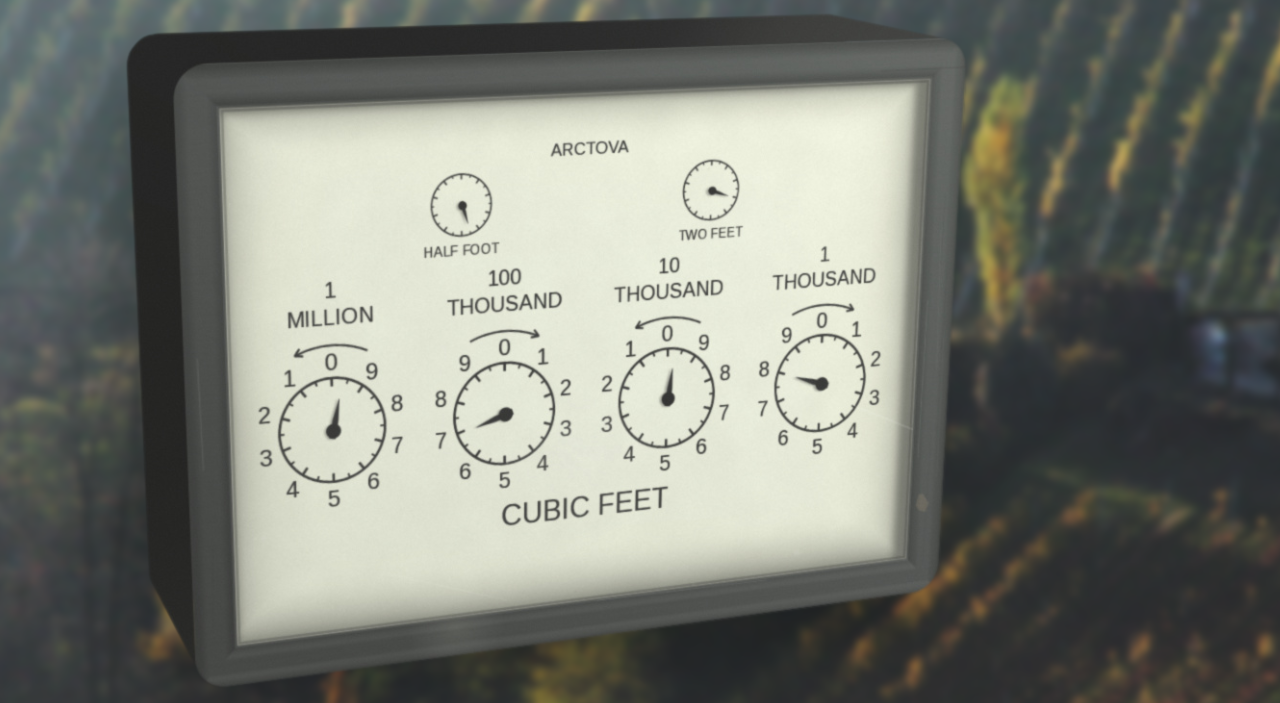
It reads 969800 ft³
